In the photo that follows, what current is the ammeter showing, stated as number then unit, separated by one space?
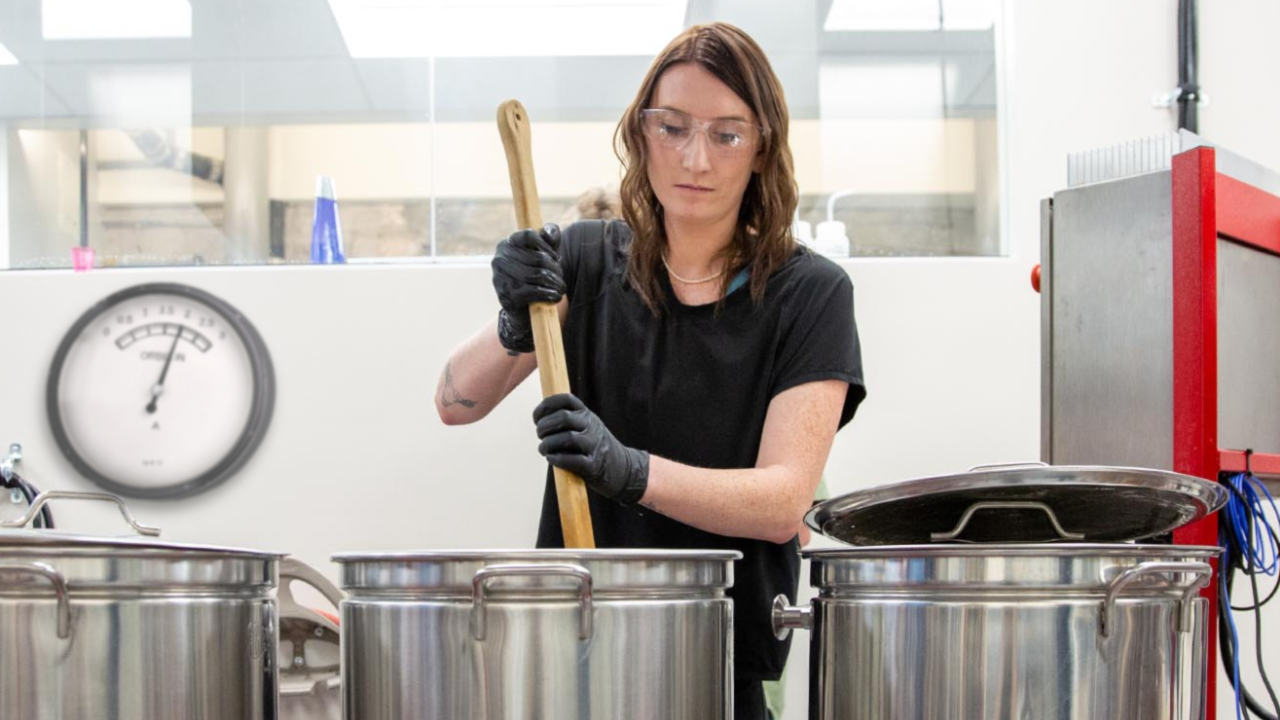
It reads 2 A
